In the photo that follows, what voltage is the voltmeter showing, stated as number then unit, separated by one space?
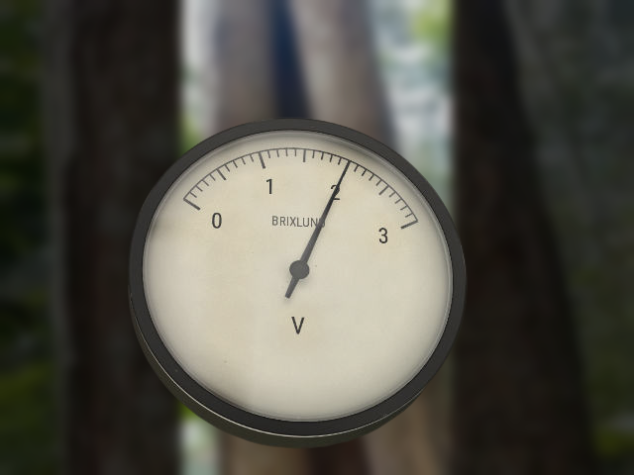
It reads 2 V
